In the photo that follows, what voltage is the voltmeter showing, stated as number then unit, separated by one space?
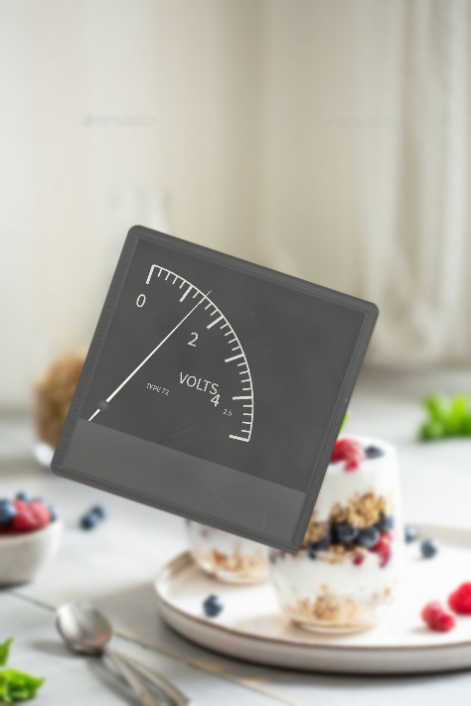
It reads 1.4 V
